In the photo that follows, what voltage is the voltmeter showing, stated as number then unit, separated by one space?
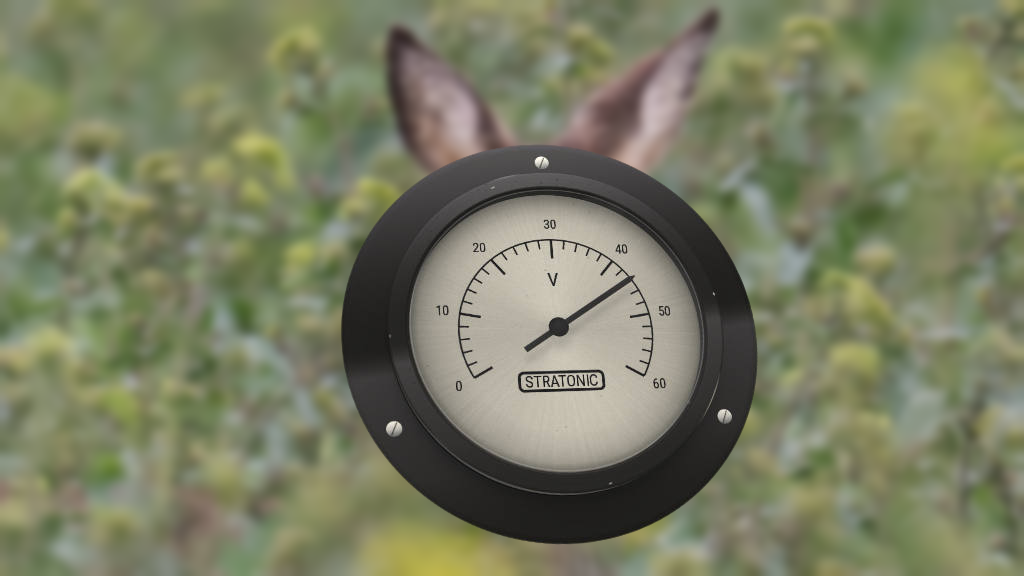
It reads 44 V
